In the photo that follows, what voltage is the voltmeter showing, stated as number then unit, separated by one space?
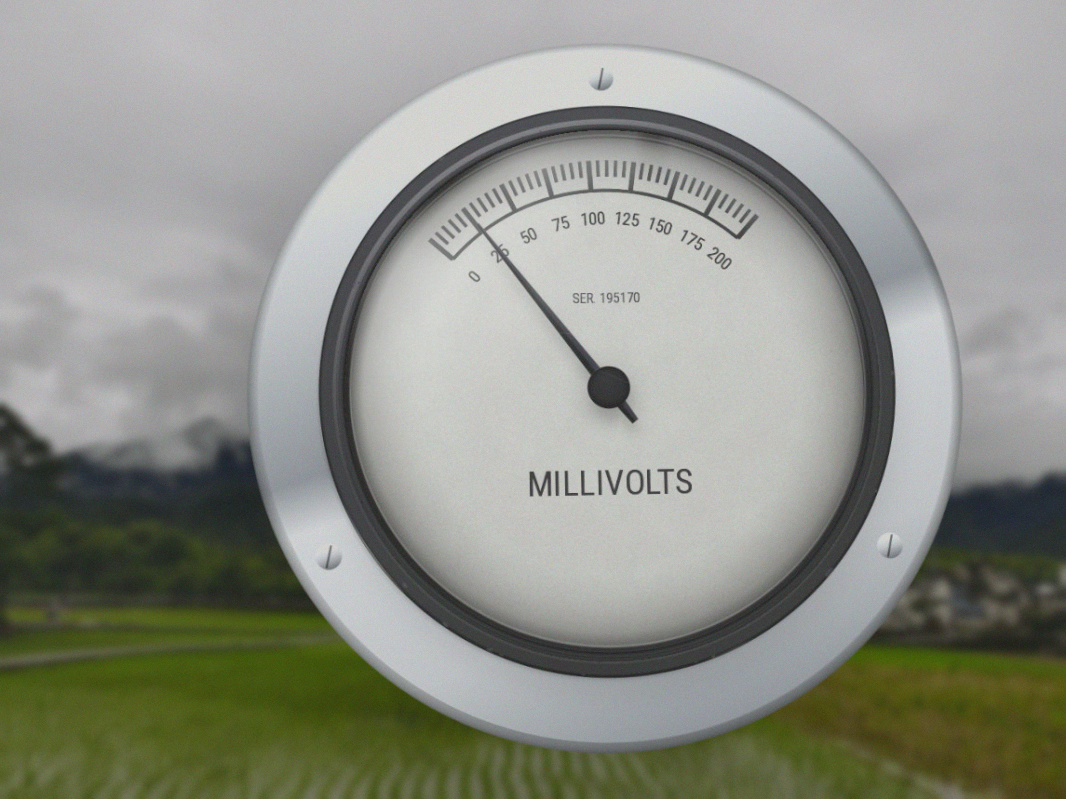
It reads 25 mV
